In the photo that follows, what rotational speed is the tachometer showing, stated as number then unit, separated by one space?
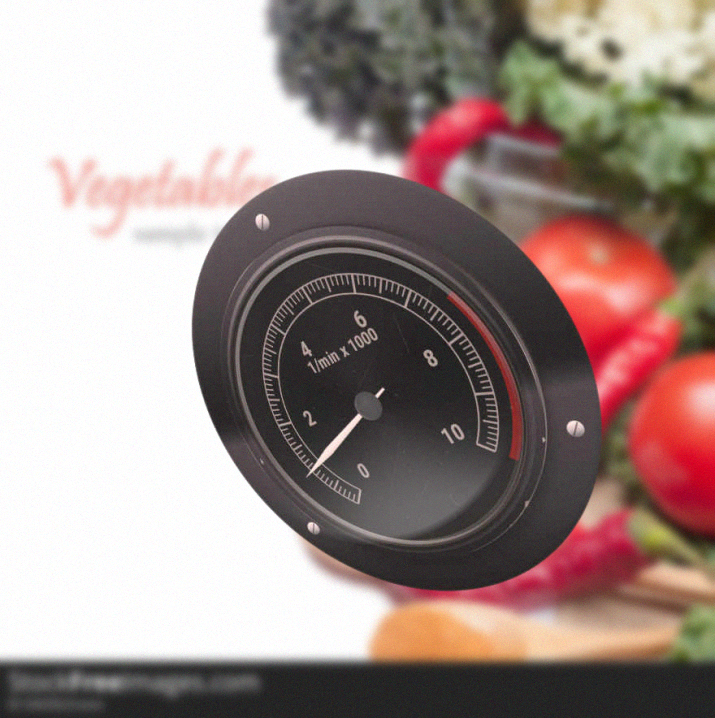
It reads 1000 rpm
